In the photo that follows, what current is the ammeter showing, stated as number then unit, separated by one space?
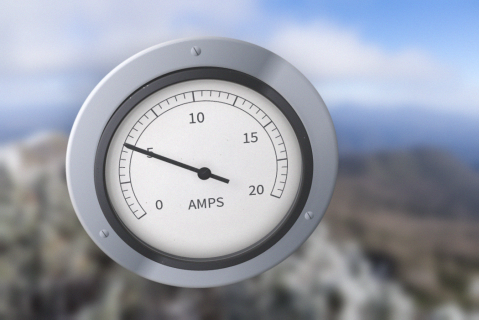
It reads 5 A
